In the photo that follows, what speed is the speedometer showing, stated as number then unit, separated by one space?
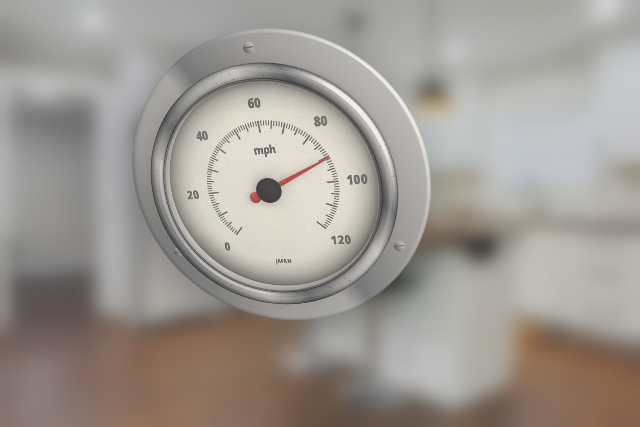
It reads 90 mph
